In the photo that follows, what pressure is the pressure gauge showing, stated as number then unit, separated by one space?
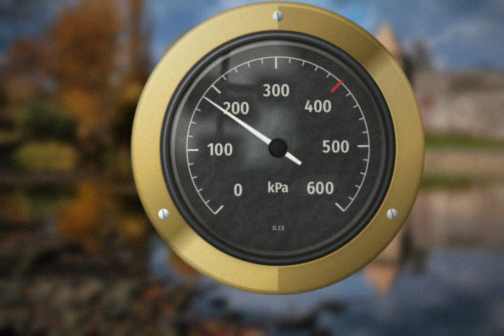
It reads 180 kPa
